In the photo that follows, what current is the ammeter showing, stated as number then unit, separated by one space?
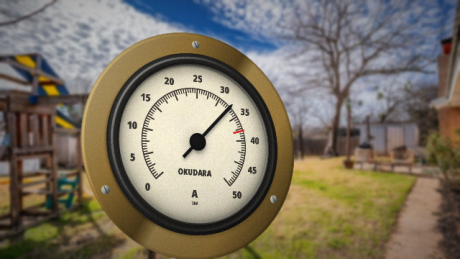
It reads 32.5 A
